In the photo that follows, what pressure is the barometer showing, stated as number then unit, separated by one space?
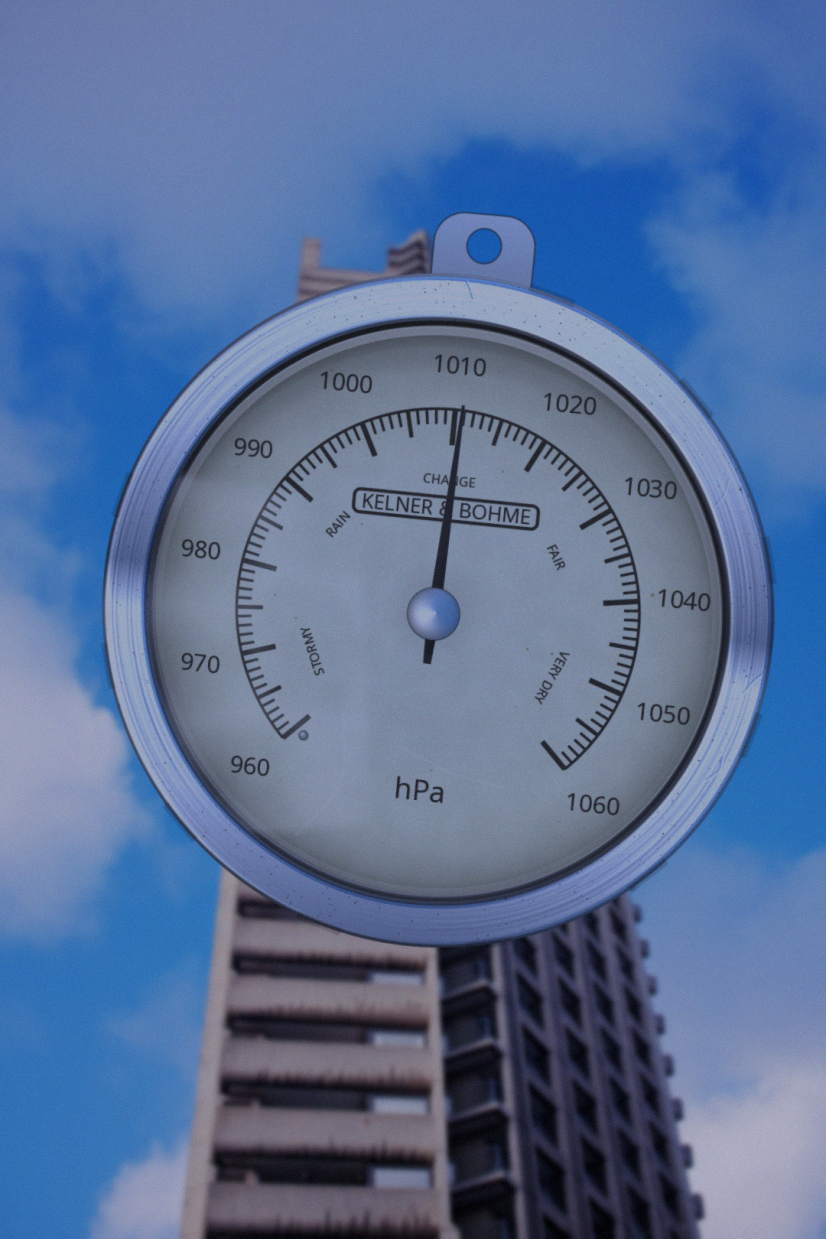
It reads 1011 hPa
